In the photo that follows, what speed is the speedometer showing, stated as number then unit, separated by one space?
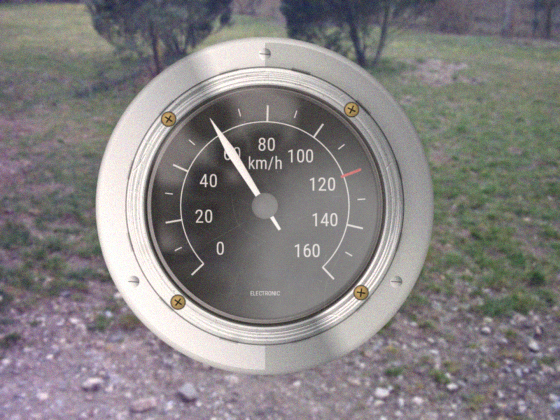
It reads 60 km/h
